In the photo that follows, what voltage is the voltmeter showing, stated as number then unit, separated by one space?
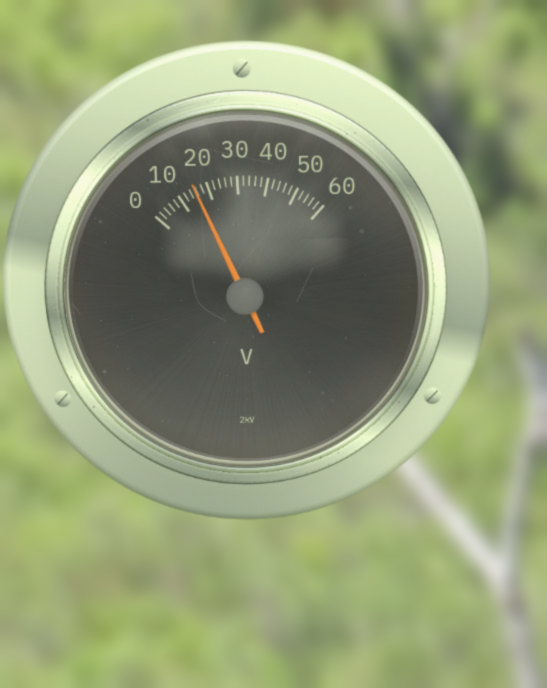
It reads 16 V
